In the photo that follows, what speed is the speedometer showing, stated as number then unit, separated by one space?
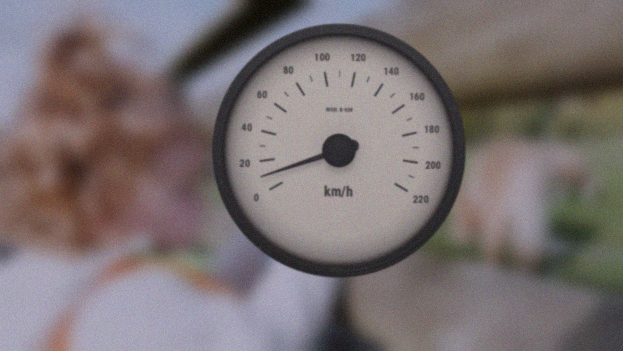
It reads 10 km/h
